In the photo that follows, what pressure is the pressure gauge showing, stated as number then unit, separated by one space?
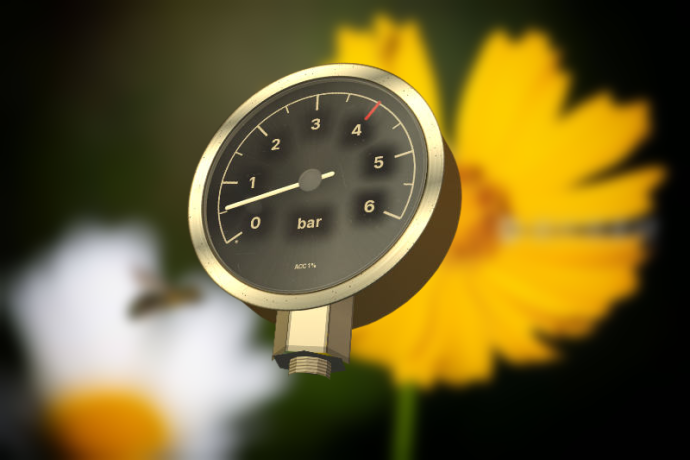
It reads 0.5 bar
